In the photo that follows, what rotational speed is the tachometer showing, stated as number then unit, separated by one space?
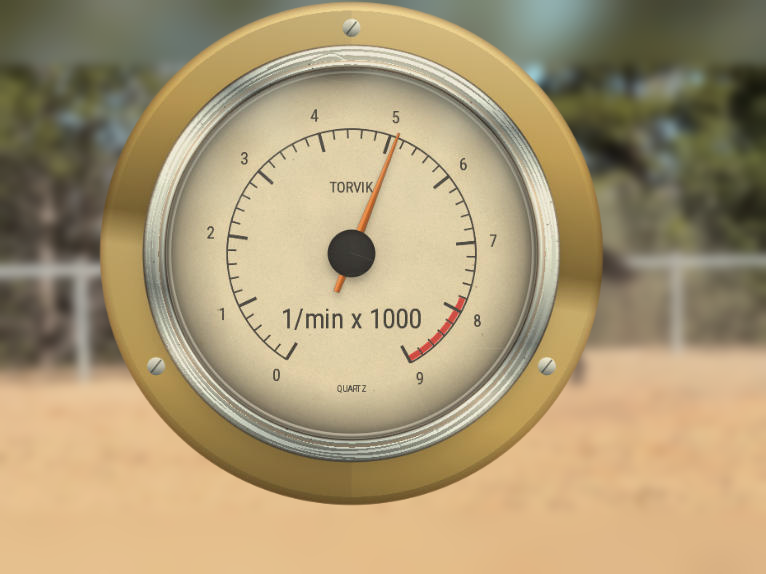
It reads 5100 rpm
